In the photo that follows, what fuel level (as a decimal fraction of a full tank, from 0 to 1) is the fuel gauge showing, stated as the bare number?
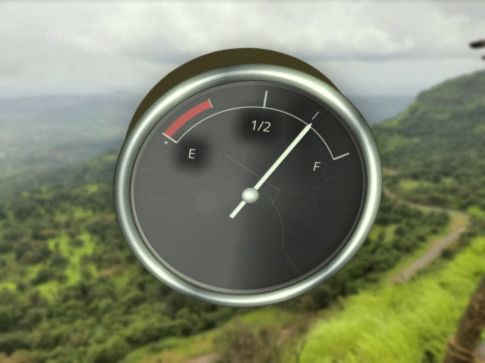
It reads 0.75
